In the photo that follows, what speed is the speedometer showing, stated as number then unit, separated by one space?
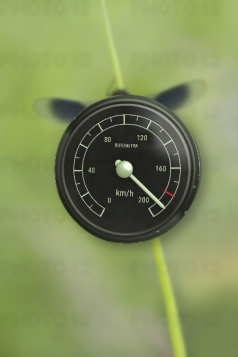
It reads 190 km/h
